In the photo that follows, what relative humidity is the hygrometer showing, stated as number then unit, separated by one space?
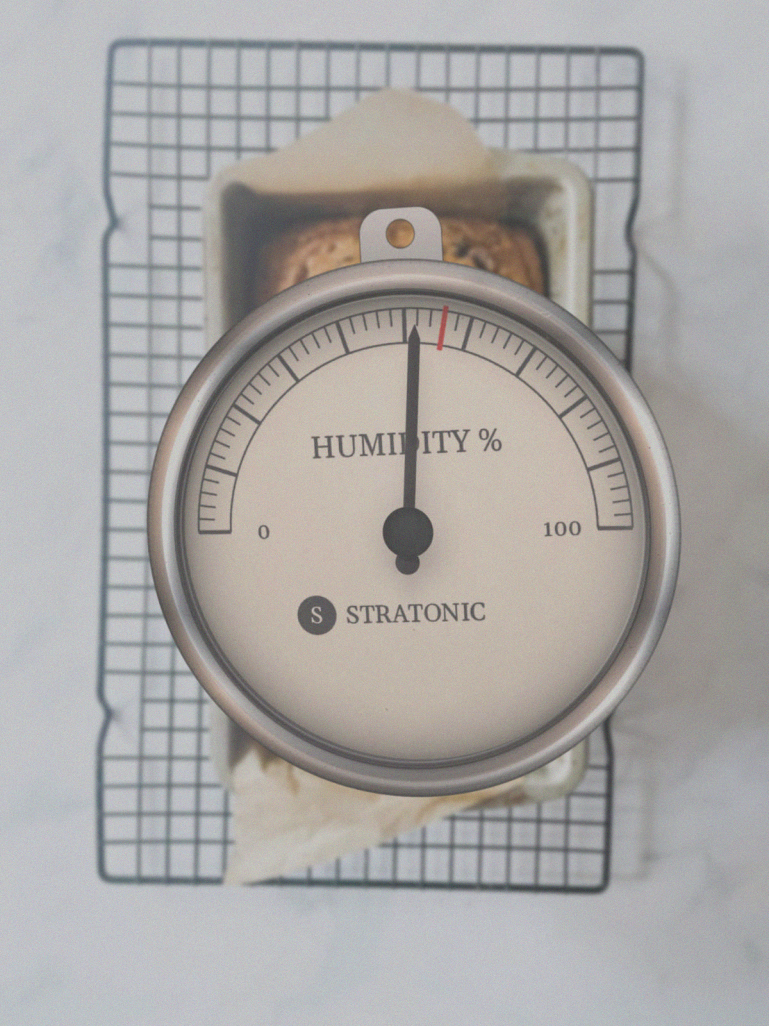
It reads 52 %
